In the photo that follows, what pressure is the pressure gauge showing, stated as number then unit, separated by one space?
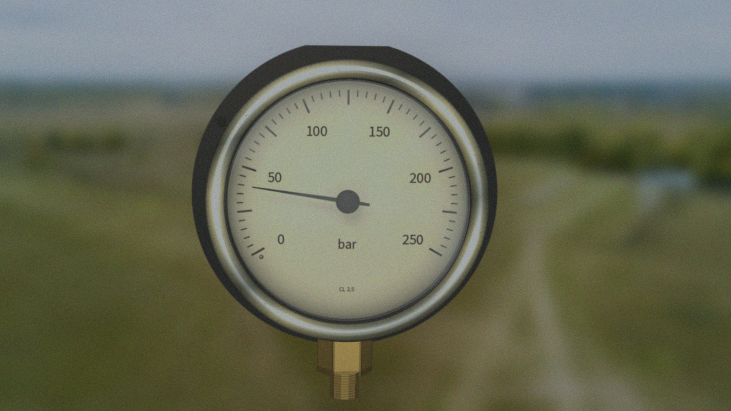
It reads 40 bar
